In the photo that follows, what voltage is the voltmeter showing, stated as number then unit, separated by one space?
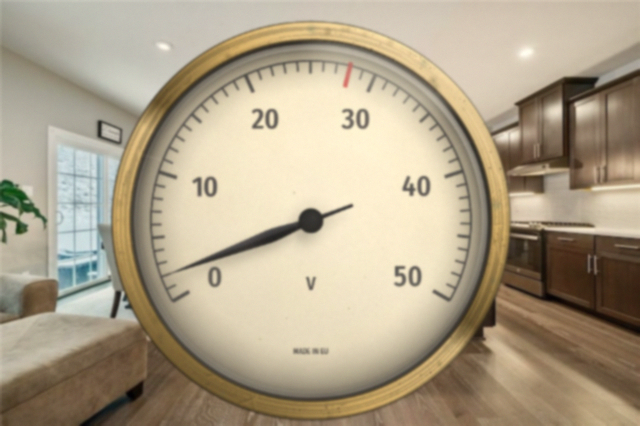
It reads 2 V
